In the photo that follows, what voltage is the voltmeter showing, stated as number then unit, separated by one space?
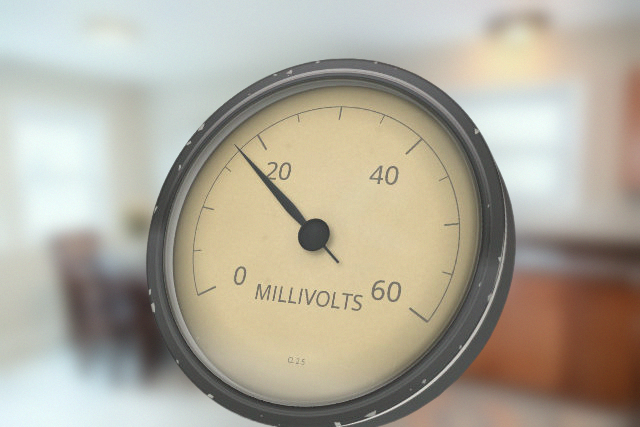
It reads 17.5 mV
